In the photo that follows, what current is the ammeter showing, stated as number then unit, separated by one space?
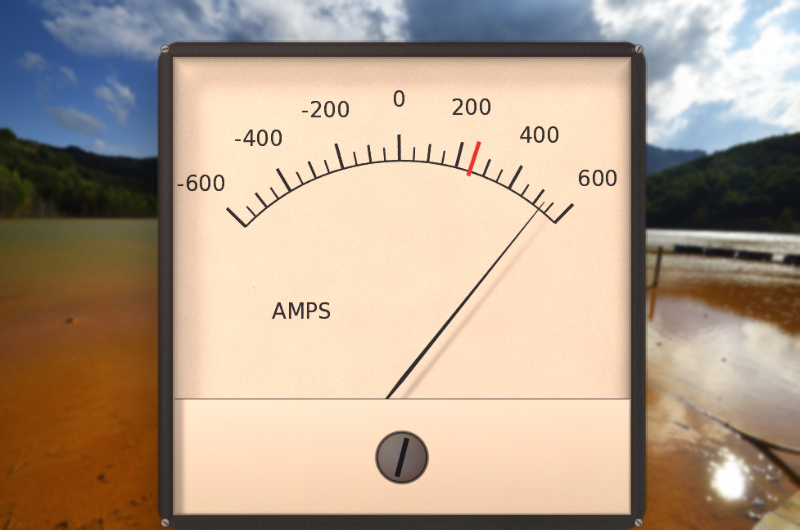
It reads 525 A
